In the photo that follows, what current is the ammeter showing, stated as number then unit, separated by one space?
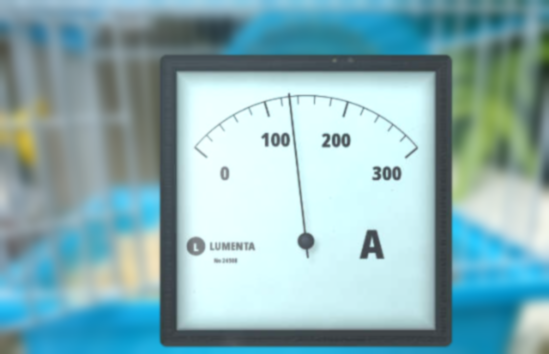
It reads 130 A
